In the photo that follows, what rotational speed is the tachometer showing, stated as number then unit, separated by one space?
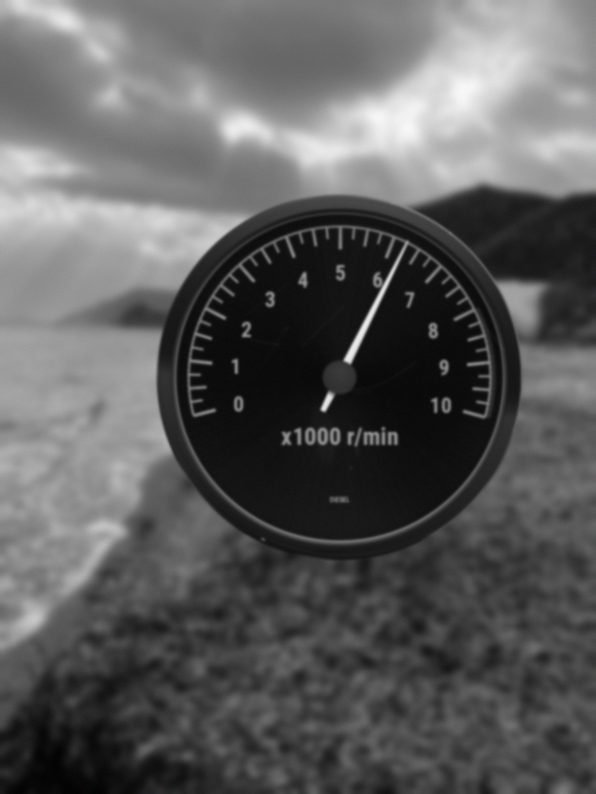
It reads 6250 rpm
